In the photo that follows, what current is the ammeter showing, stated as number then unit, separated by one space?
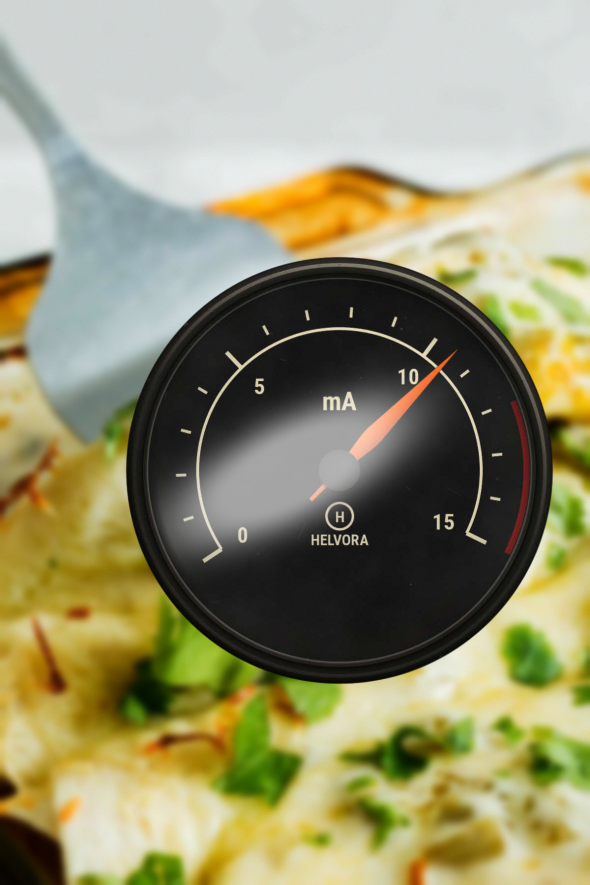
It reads 10.5 mA
